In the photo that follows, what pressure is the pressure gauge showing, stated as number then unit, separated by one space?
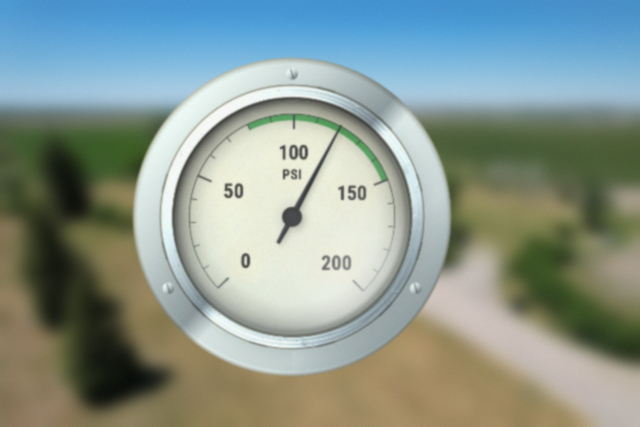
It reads 120 psi
